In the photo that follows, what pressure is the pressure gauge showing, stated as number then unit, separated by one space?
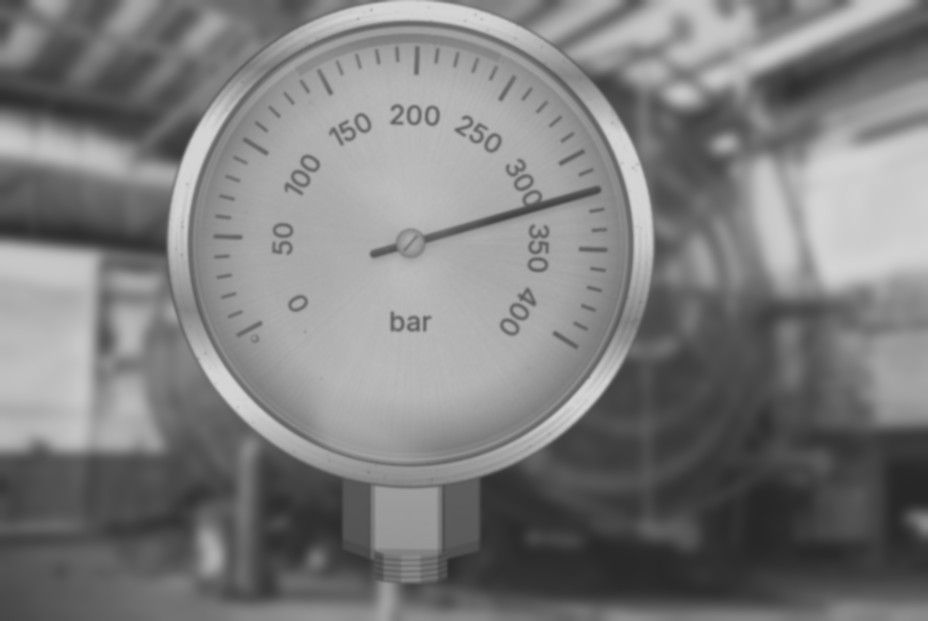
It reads 320 bar
